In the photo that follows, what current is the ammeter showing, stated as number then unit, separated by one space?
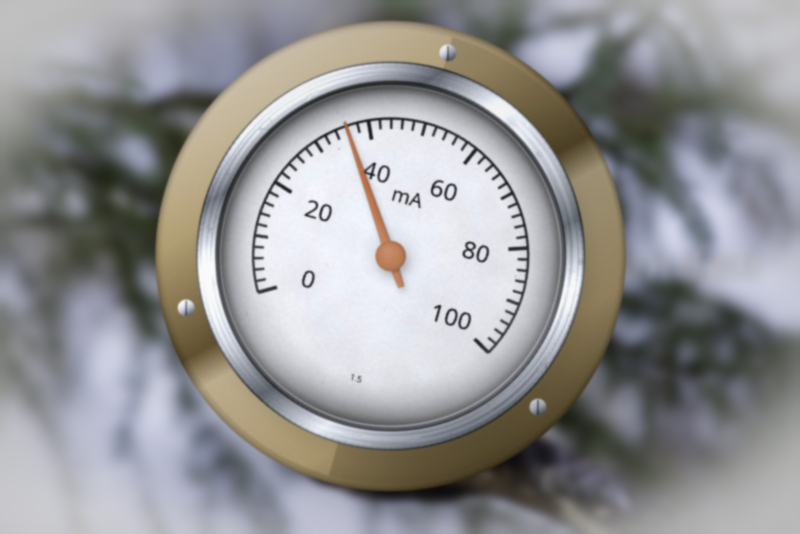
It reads 36 mA
